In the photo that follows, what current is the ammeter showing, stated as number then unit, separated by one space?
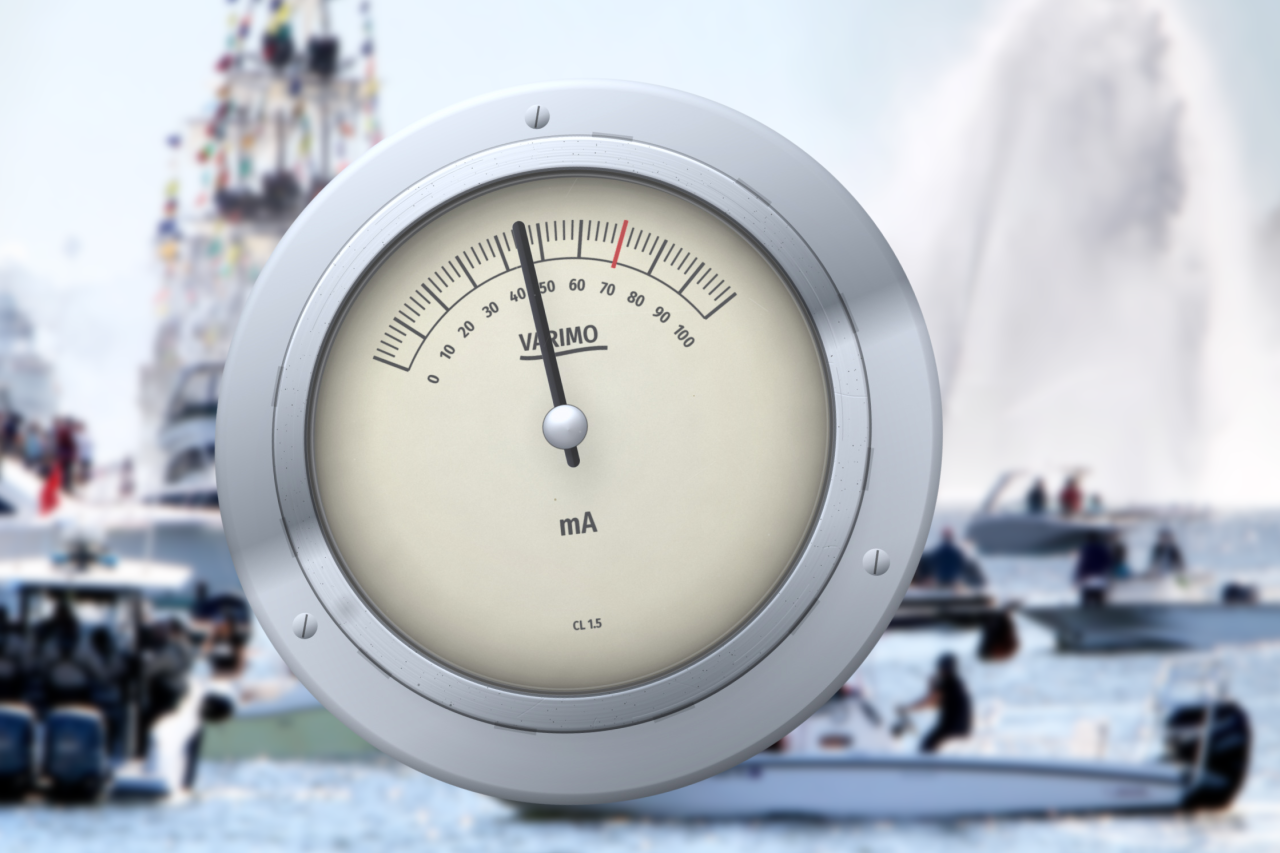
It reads 46 mA
